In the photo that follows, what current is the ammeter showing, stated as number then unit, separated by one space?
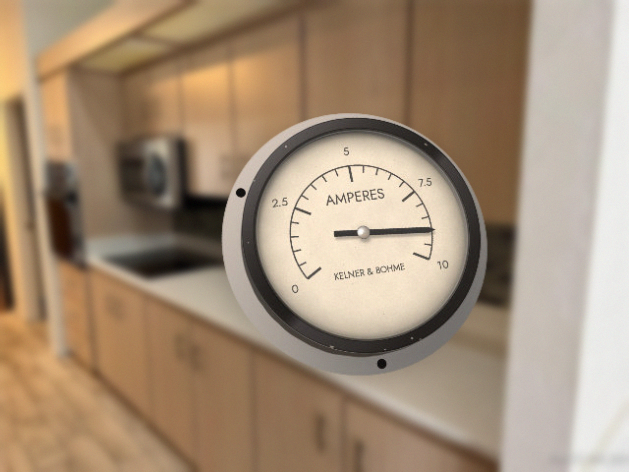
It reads 9 A
